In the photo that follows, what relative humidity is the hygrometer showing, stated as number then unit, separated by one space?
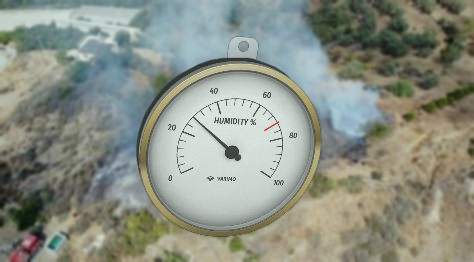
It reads 28 %
